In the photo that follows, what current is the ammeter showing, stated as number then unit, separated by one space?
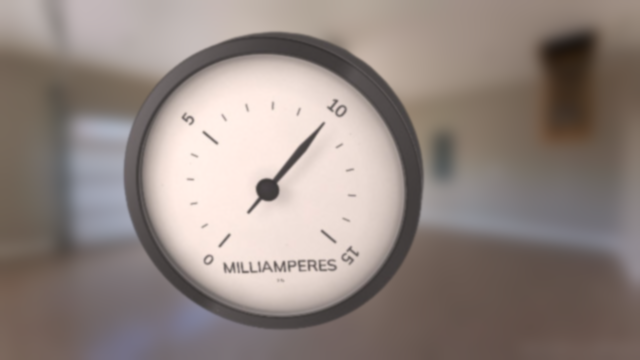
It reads 10 mA
